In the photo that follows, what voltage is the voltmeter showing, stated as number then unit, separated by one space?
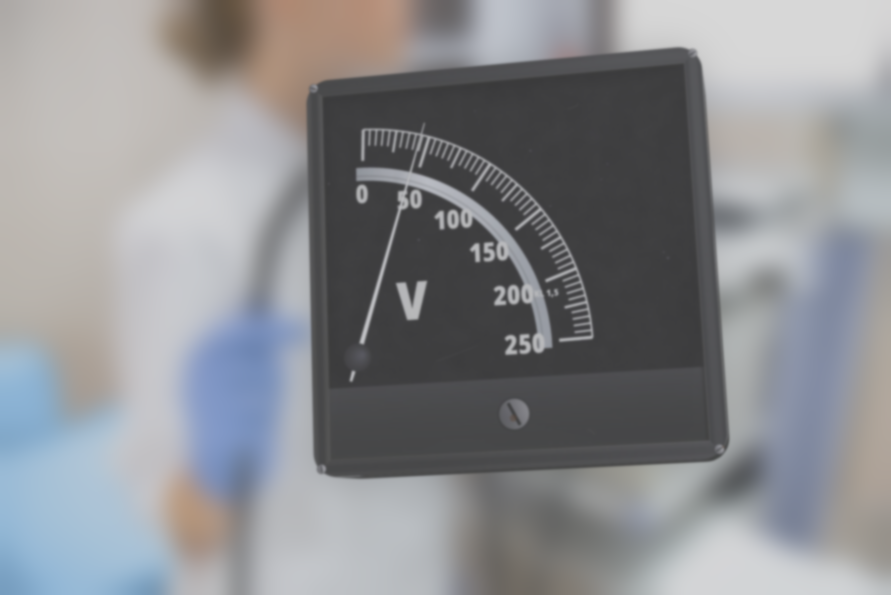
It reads 45 V
